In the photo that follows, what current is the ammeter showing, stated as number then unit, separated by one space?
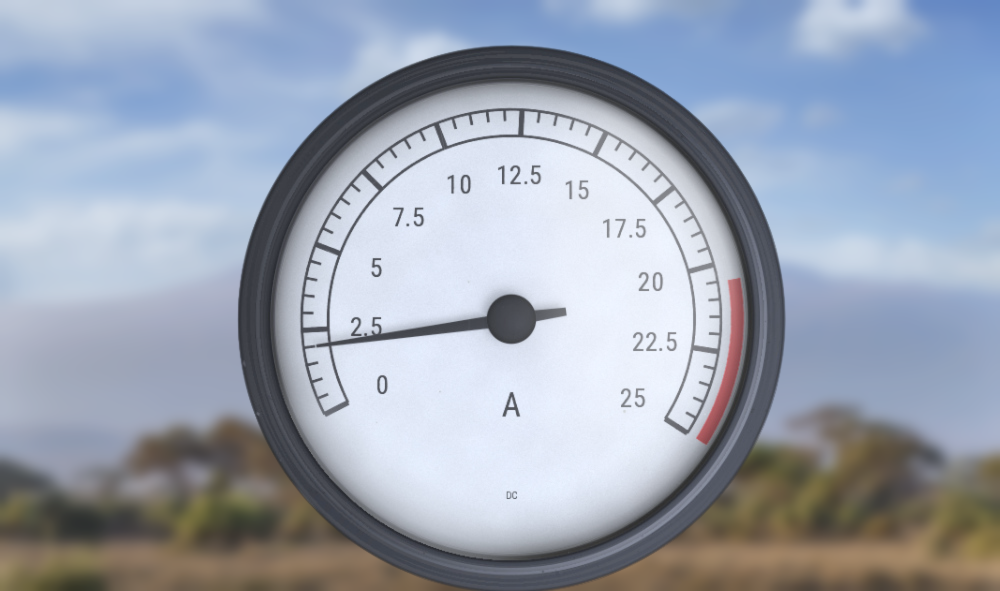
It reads 2 A
